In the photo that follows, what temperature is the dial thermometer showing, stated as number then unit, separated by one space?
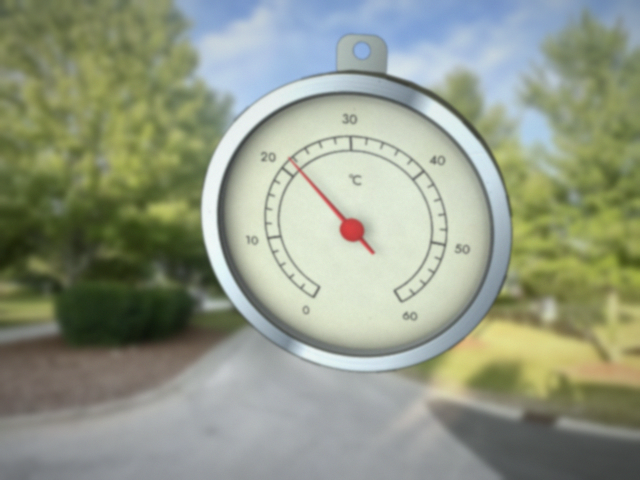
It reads 22 °C
